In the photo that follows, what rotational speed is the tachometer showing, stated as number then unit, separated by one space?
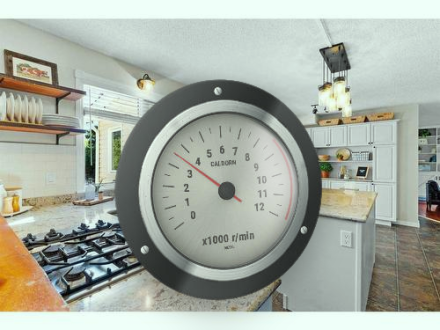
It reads 3500 rpm
